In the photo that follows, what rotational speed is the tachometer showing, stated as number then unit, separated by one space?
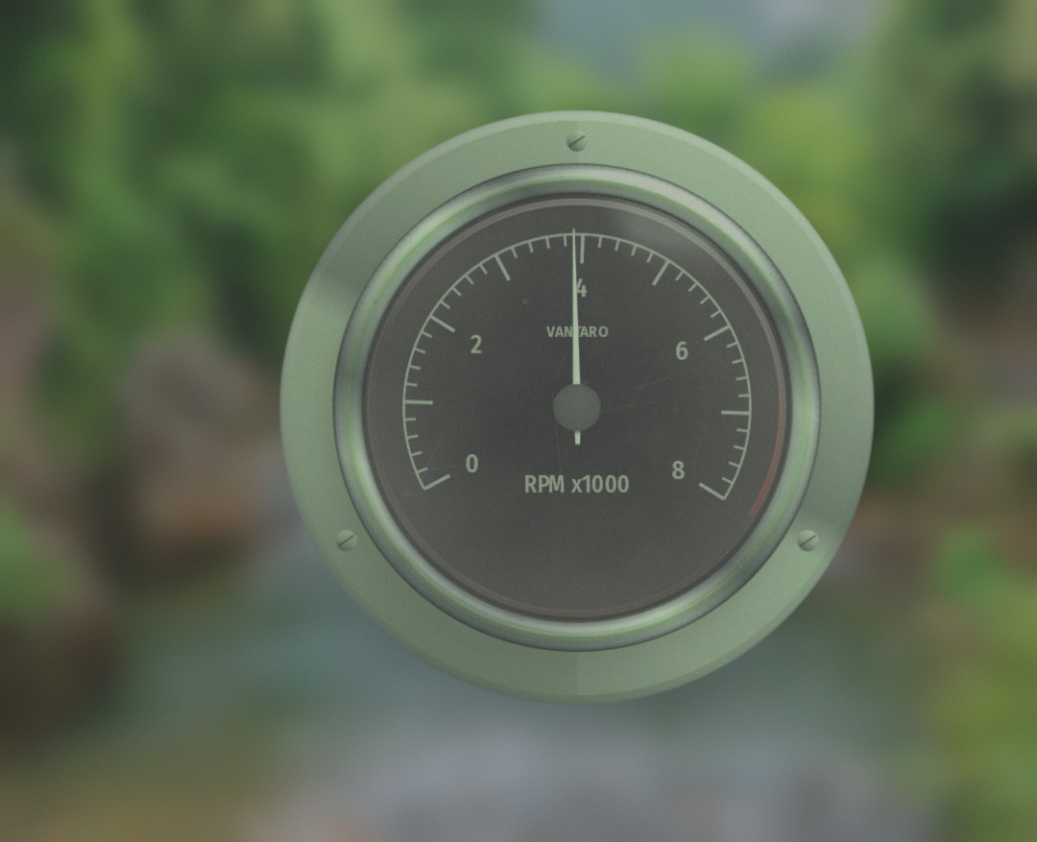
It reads 3900 rpm
